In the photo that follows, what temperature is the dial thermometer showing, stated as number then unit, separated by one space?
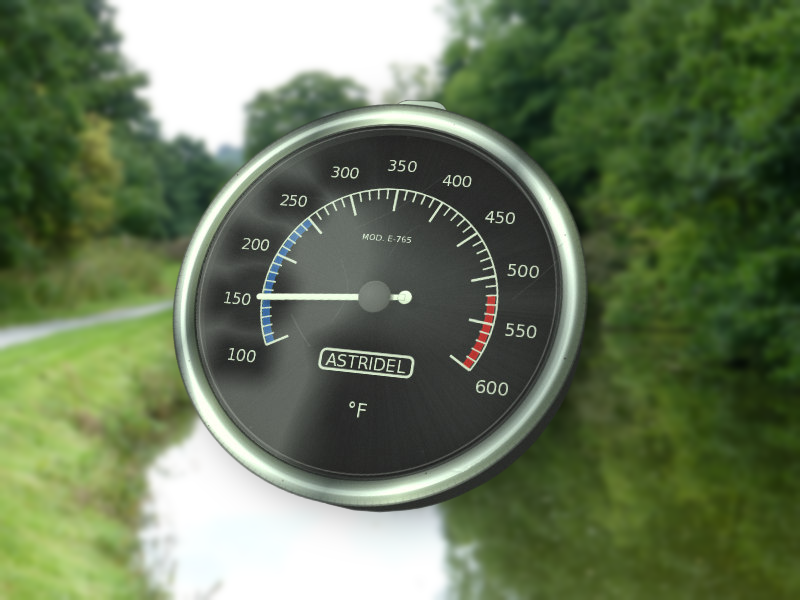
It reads 150 °F
